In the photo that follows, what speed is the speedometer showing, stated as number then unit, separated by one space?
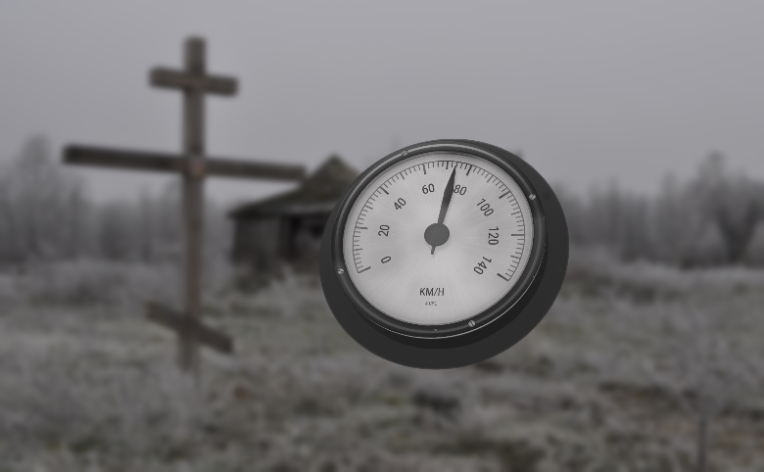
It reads 74 km/h
